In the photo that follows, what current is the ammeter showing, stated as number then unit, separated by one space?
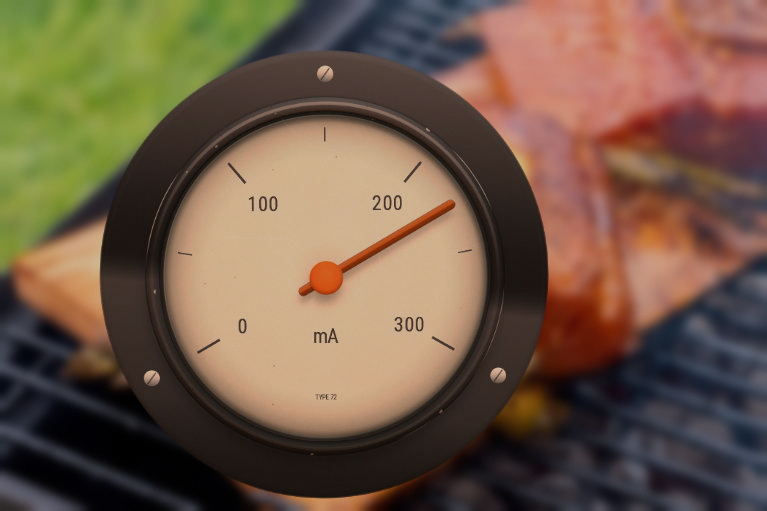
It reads 225 mA
